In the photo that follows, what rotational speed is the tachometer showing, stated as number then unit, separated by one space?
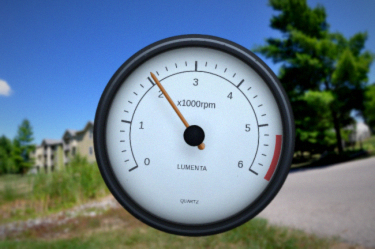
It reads 2100 rpm
